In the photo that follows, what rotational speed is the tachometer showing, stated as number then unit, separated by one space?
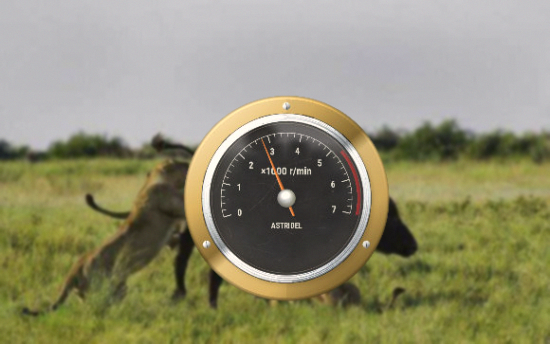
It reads 2800 rpm
